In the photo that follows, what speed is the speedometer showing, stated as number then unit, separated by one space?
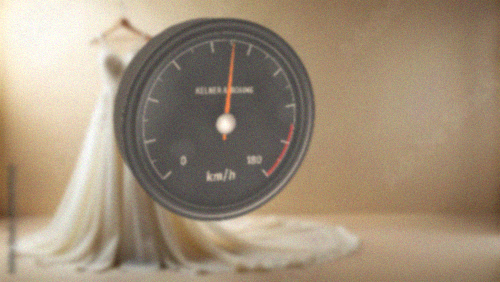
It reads 90 km/h
